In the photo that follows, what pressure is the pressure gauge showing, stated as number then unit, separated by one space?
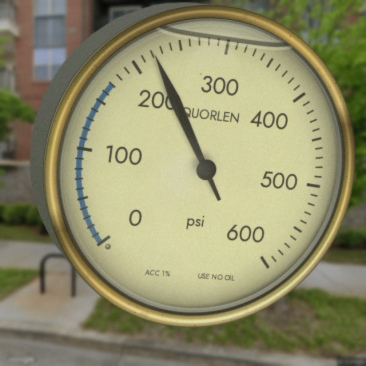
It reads 220 psi
